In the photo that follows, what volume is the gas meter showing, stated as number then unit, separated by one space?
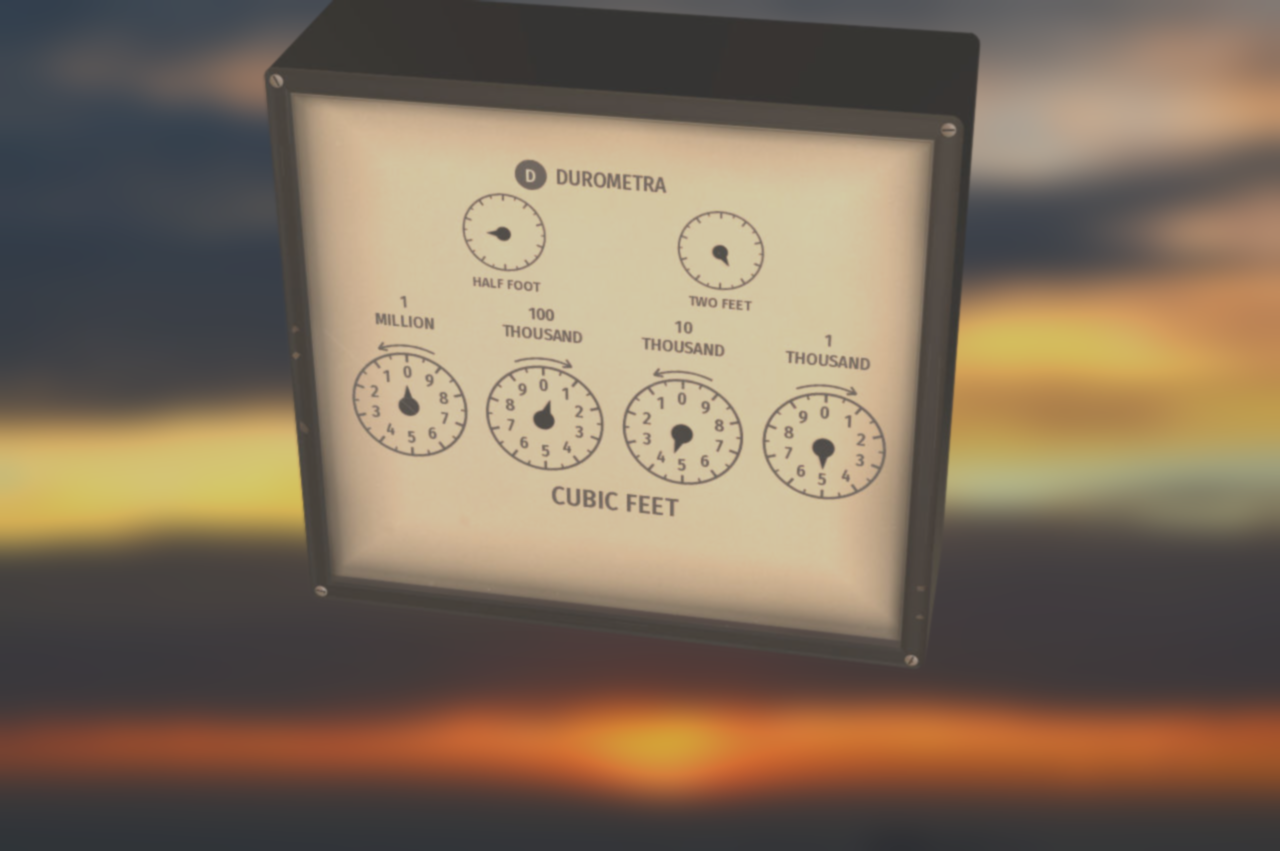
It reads 4500 ft³
